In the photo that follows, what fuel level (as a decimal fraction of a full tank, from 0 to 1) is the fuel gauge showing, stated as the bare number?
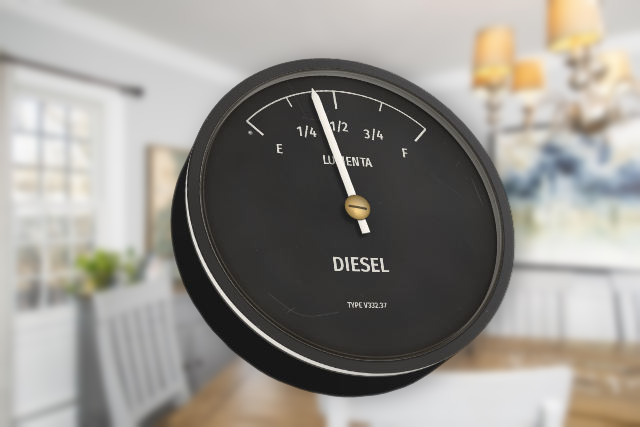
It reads 0.375
